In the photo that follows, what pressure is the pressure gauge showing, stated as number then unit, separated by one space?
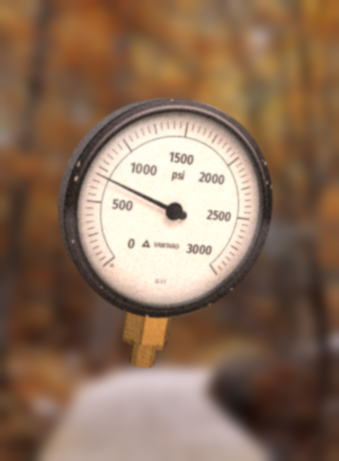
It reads 700 psi
